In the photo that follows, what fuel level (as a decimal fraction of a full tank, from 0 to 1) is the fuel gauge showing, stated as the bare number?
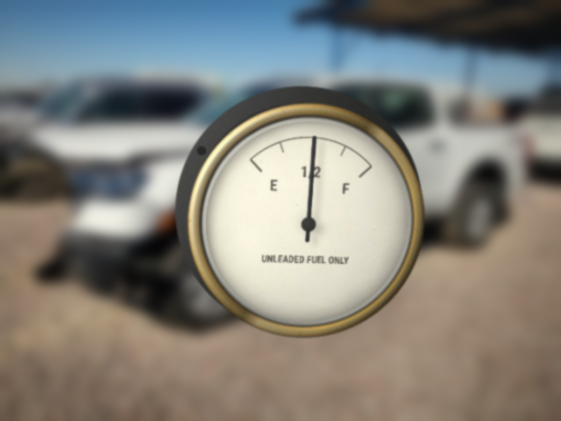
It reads 0.5
